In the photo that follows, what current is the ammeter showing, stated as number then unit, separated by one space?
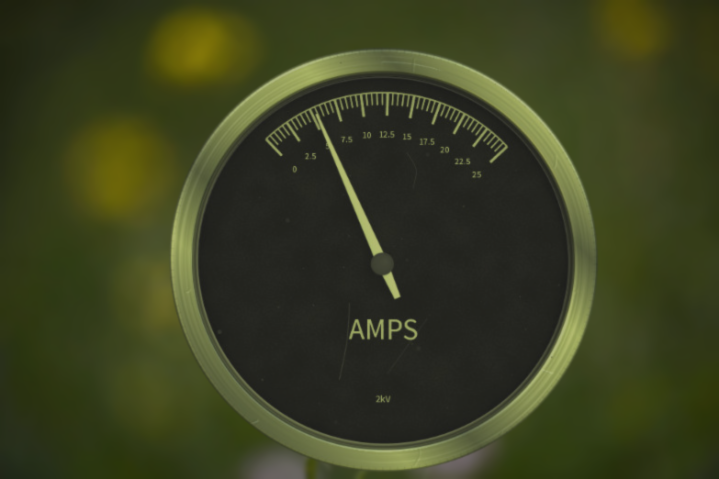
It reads 5.5 A
